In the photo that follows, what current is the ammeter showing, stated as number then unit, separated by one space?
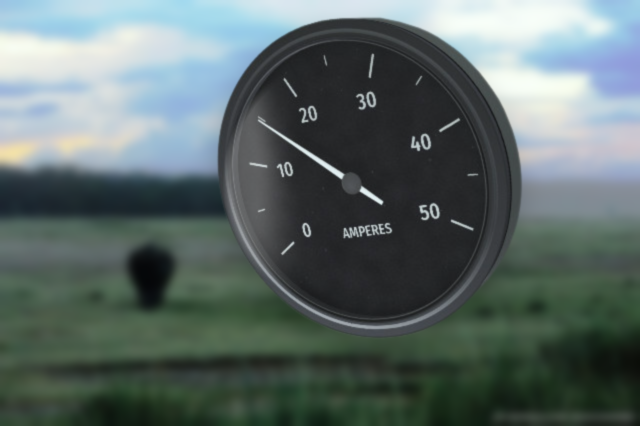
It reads 15 A
